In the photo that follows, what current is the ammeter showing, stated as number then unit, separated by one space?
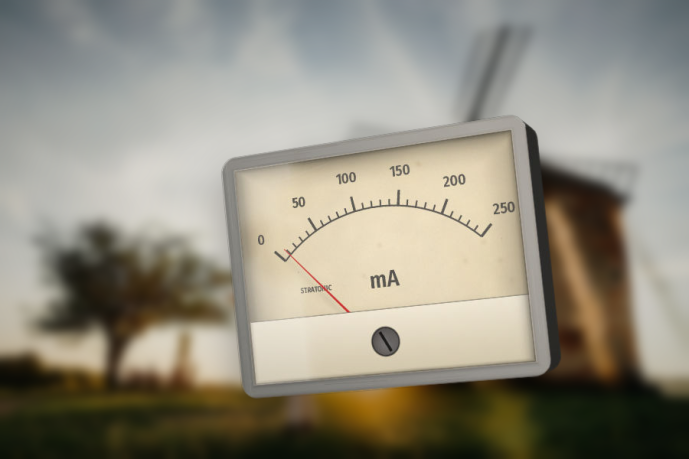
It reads 10 mA
